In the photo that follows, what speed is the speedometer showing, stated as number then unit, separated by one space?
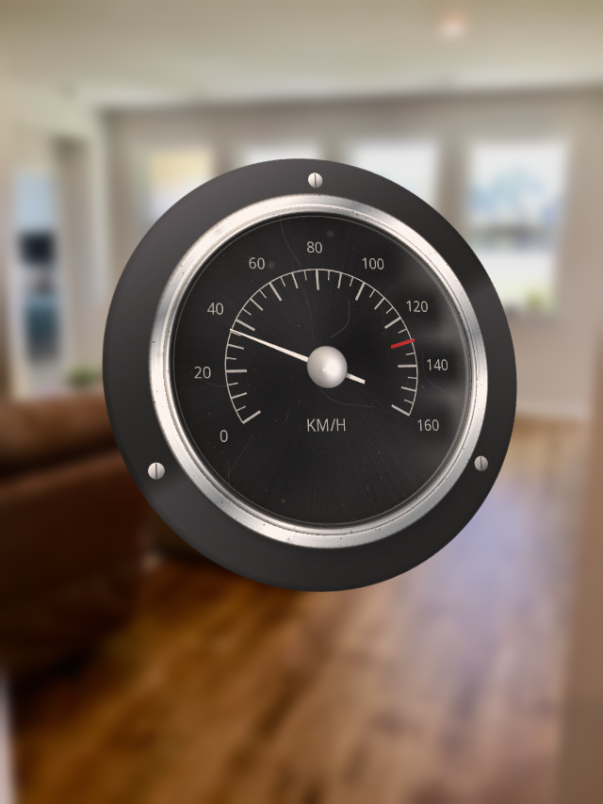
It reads 35 km/h
